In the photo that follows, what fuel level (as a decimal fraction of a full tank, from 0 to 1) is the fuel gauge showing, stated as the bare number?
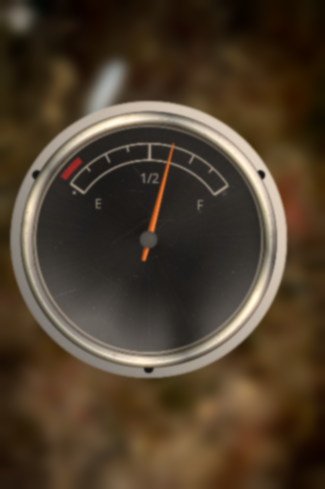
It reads 0.625
